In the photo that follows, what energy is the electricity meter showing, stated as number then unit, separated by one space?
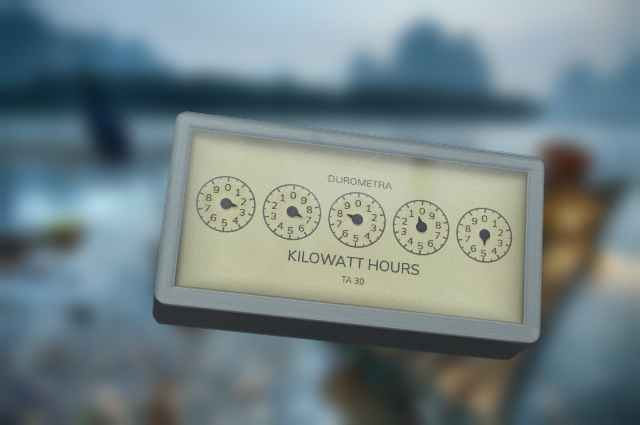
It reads 26805 kWh
